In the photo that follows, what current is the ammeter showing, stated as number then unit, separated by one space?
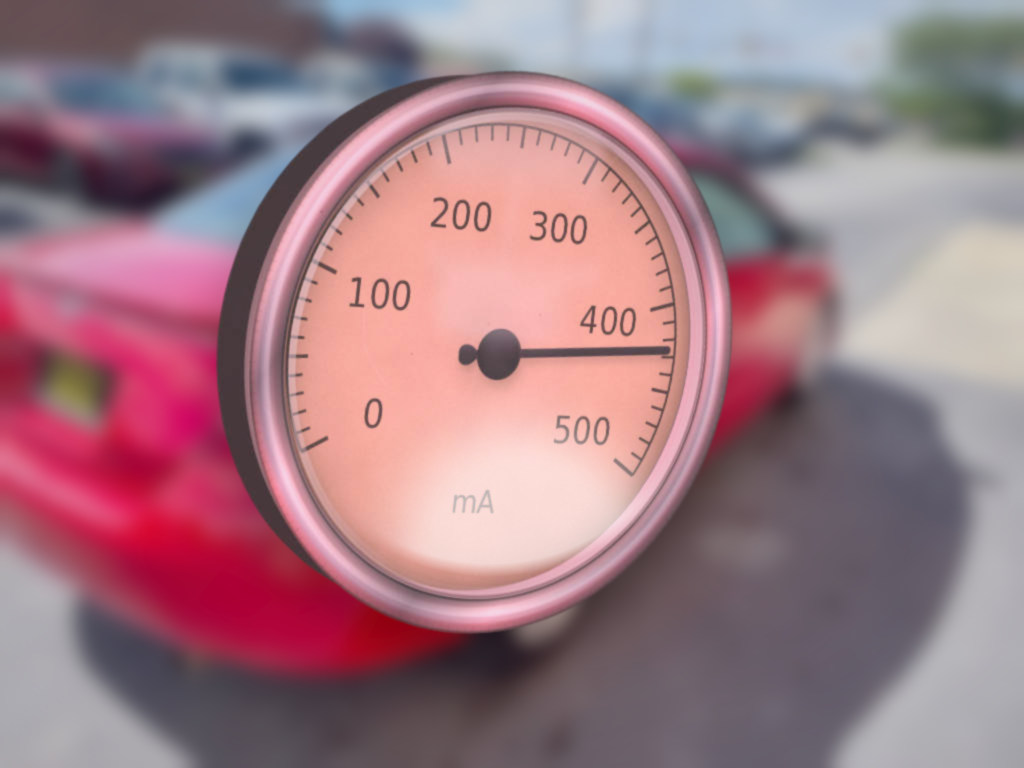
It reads 425 mA
